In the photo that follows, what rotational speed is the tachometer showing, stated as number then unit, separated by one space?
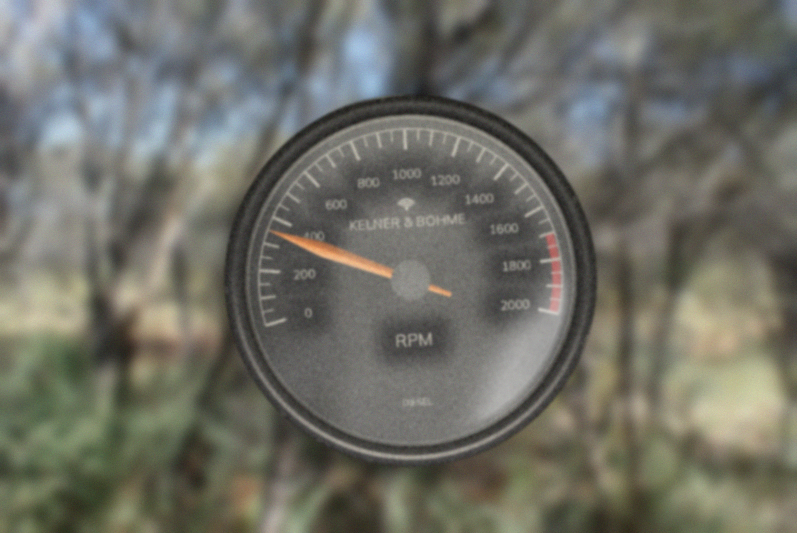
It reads 350 rpm
